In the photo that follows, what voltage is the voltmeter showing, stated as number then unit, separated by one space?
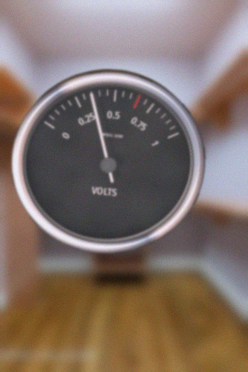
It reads 0.35 V
